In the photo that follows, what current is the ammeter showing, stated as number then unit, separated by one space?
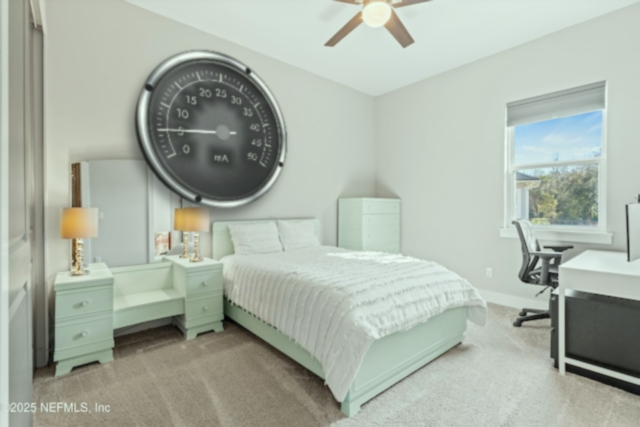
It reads 5 mA
